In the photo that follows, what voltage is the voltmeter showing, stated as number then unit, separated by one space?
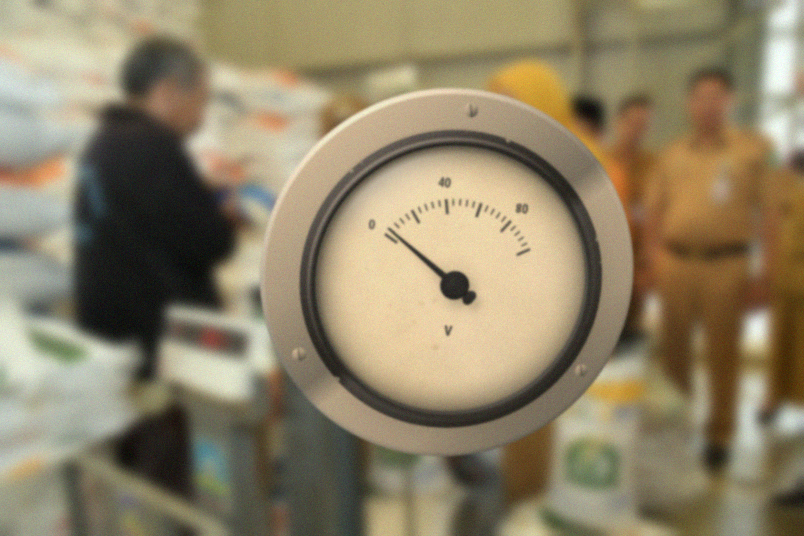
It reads 4 V
